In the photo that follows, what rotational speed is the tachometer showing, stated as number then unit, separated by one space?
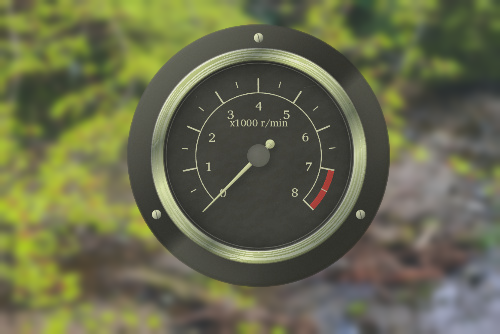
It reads 0 rpm
